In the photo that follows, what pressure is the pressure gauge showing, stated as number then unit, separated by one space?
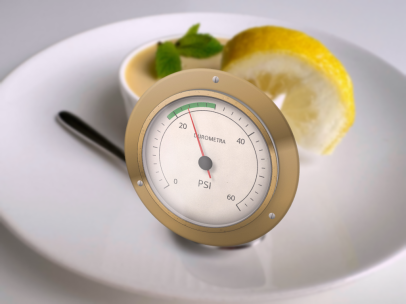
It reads 24 psi
